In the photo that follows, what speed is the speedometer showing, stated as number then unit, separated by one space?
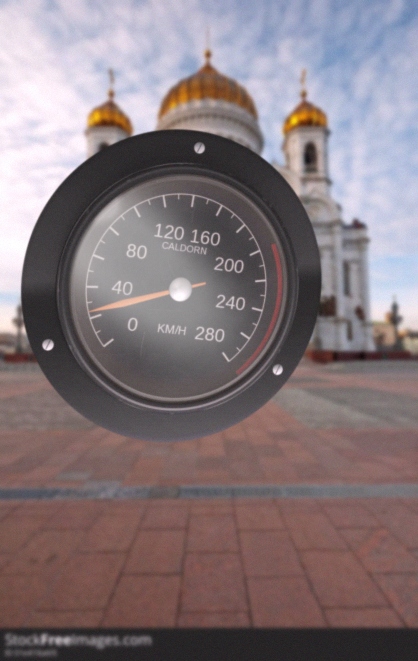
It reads 25 km/h
